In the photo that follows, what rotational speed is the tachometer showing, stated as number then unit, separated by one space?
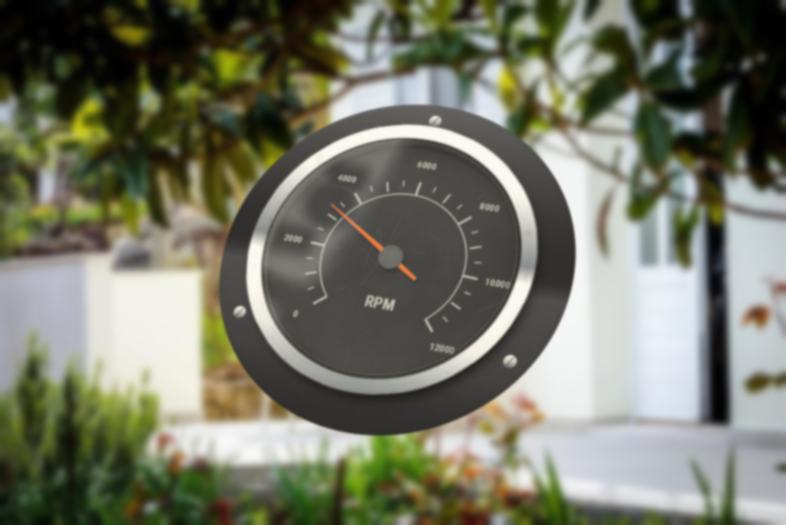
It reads 3250 rpm
